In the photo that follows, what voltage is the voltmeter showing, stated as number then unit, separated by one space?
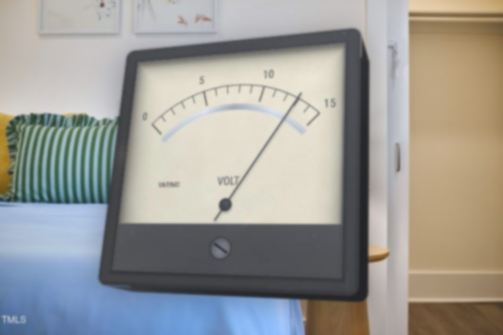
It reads 13 V
